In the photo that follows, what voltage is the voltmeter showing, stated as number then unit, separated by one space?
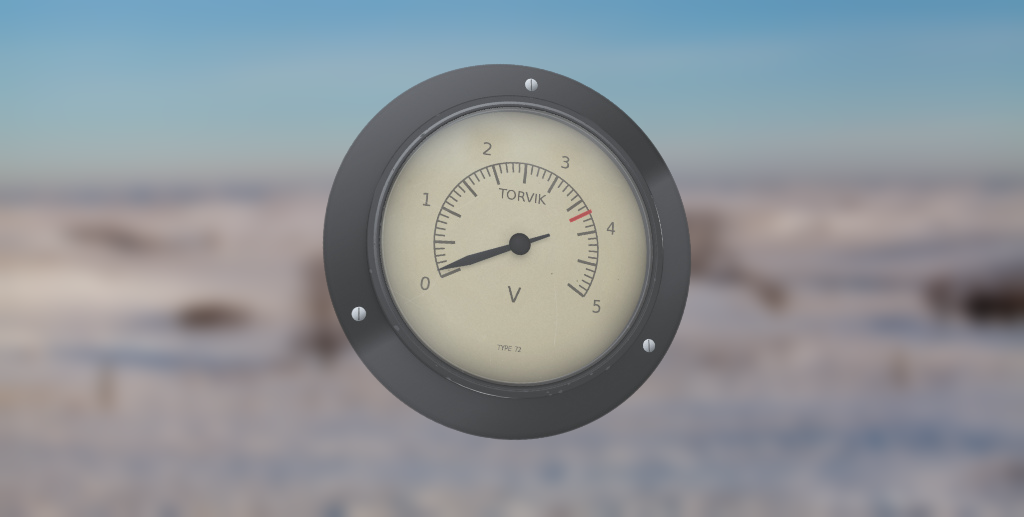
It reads 0.1 V
